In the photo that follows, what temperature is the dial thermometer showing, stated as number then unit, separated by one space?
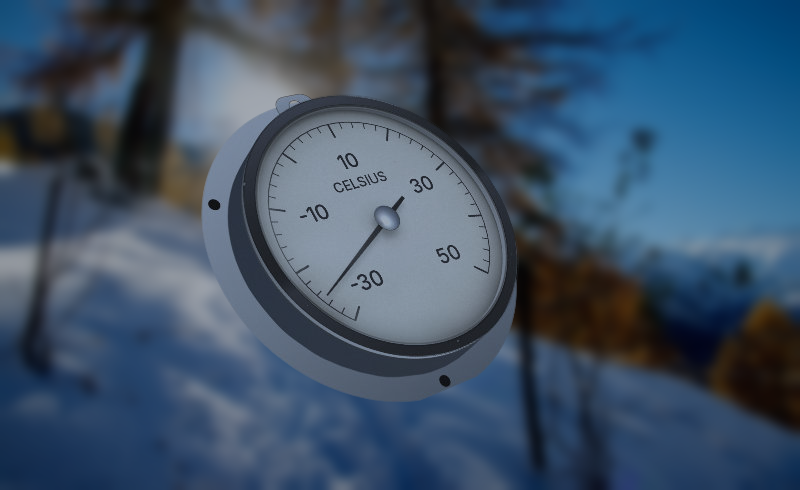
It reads -25 °C
